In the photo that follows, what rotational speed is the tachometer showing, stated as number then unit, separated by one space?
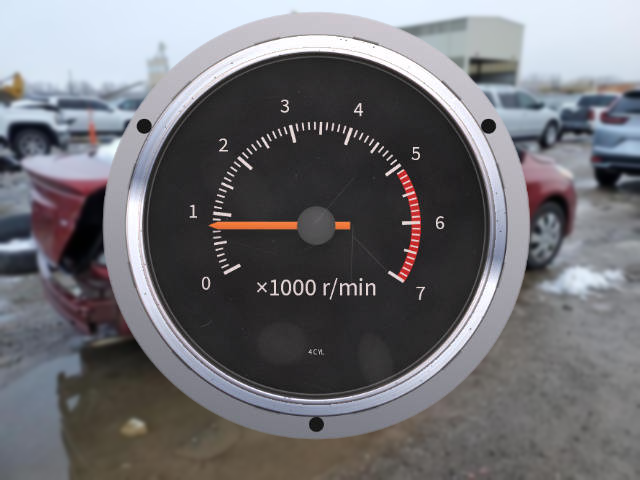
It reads 800 rpm
